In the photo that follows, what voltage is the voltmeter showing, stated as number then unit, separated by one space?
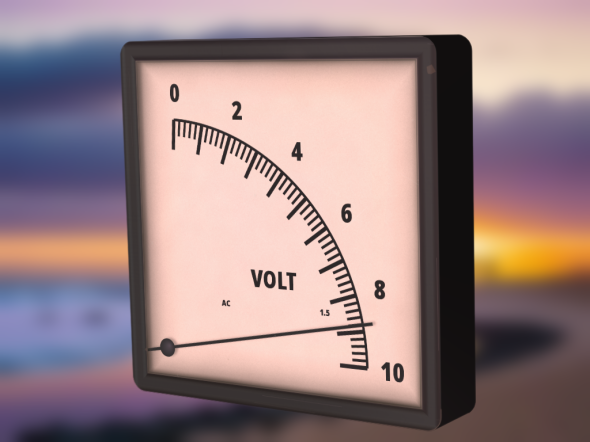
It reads 8.8 V
